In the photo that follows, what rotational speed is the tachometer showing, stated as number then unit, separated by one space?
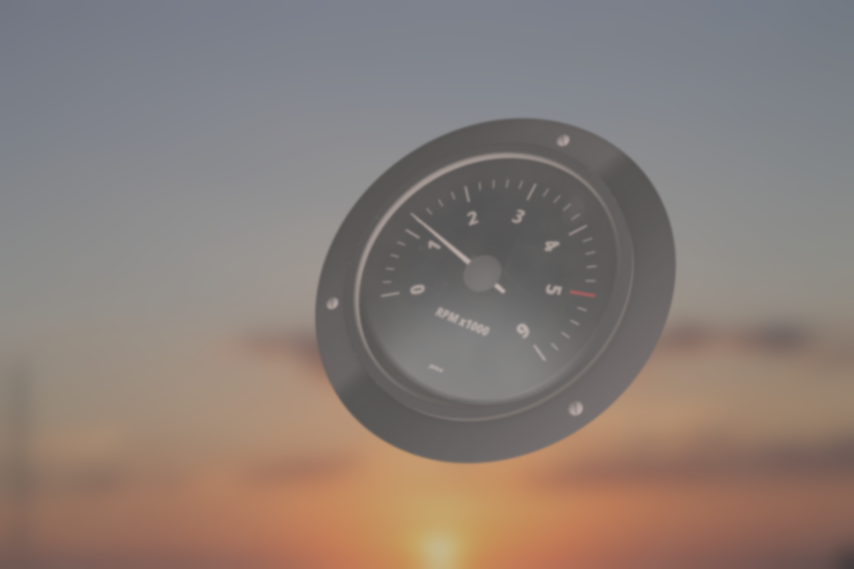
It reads 1200 rpm
